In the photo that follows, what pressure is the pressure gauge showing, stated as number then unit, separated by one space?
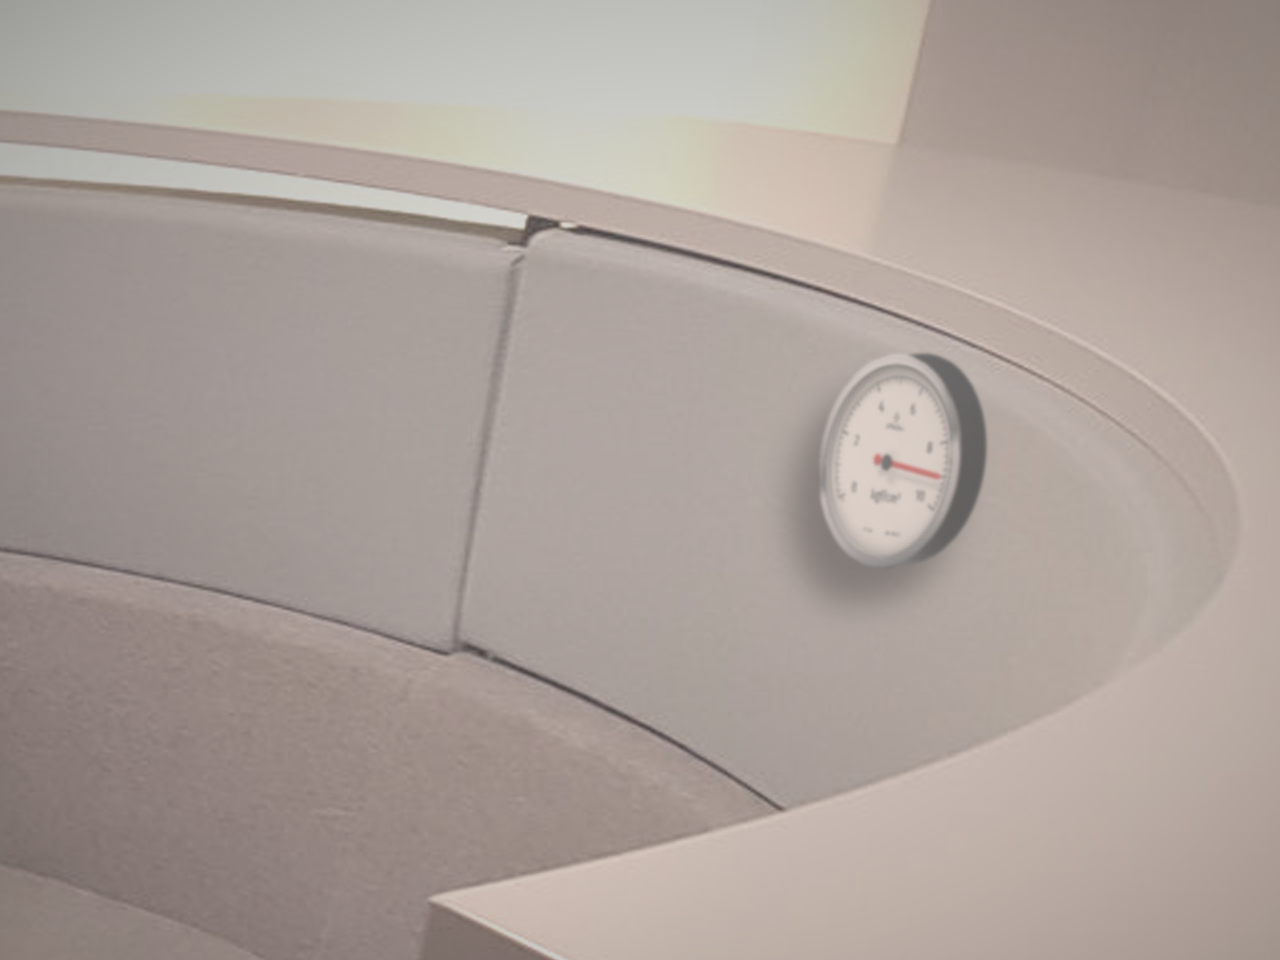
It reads 9 kg/cm²
